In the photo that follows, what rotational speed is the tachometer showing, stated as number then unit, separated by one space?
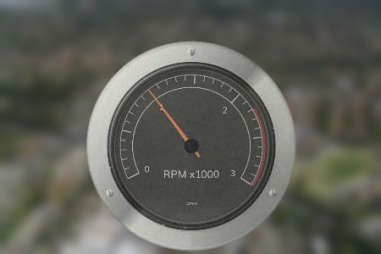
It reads 1000 rpm
